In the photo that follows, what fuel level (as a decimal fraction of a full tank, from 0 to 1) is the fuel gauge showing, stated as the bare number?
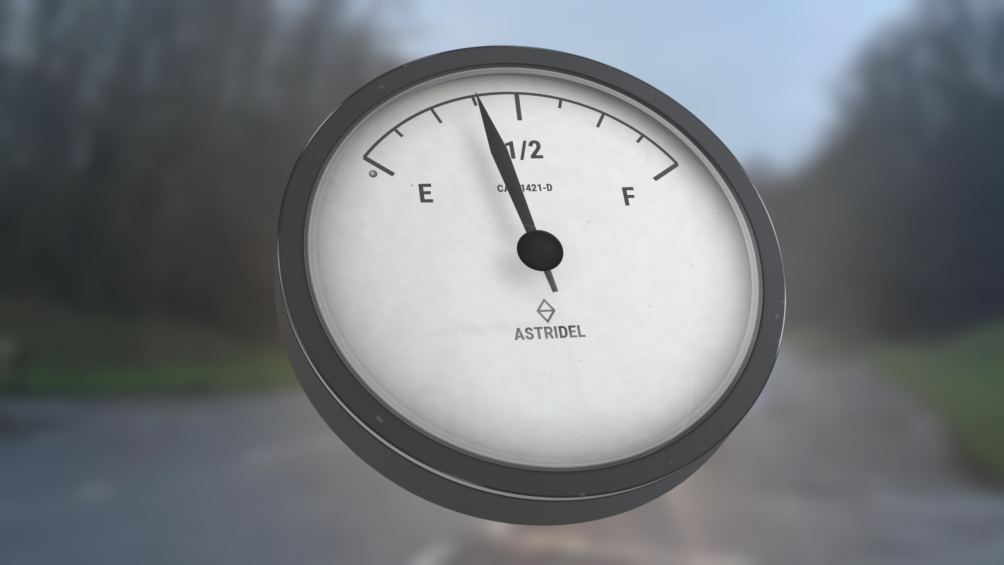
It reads 0.375
